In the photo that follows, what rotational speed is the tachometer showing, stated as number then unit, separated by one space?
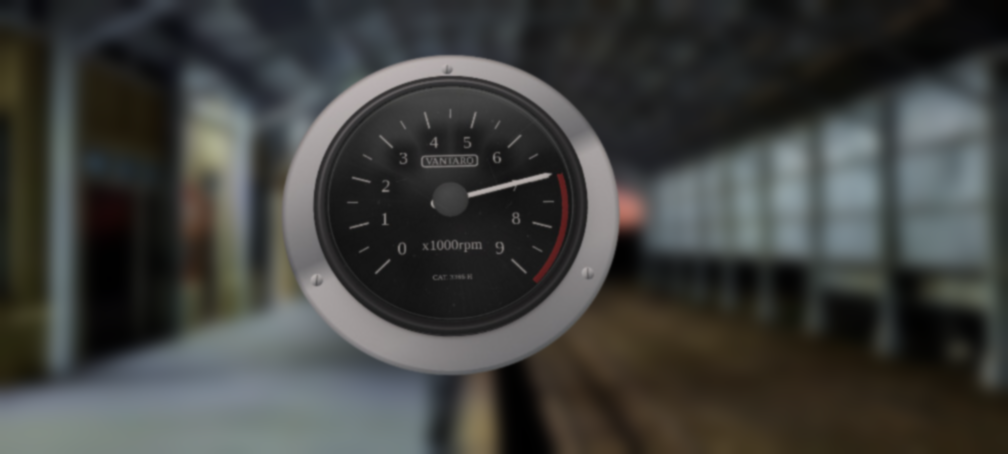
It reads 7000 rpm
